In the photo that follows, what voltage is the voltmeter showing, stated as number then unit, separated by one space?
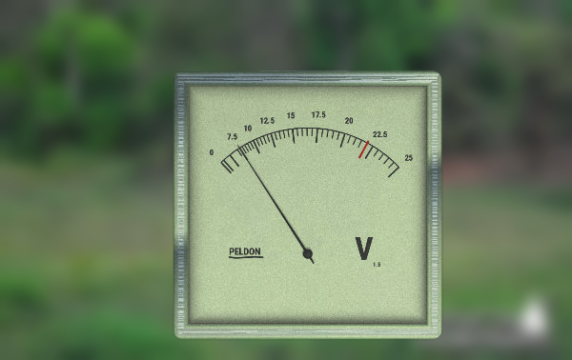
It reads 7.5 V
